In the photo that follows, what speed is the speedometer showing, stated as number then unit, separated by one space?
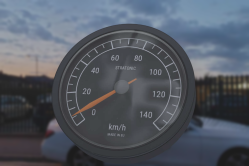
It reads 5 km/h
